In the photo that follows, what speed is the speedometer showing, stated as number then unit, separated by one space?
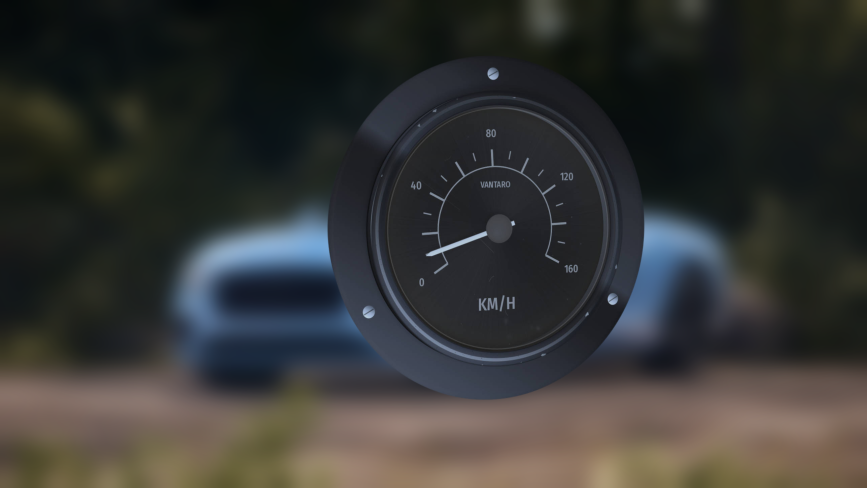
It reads 10 km/h
